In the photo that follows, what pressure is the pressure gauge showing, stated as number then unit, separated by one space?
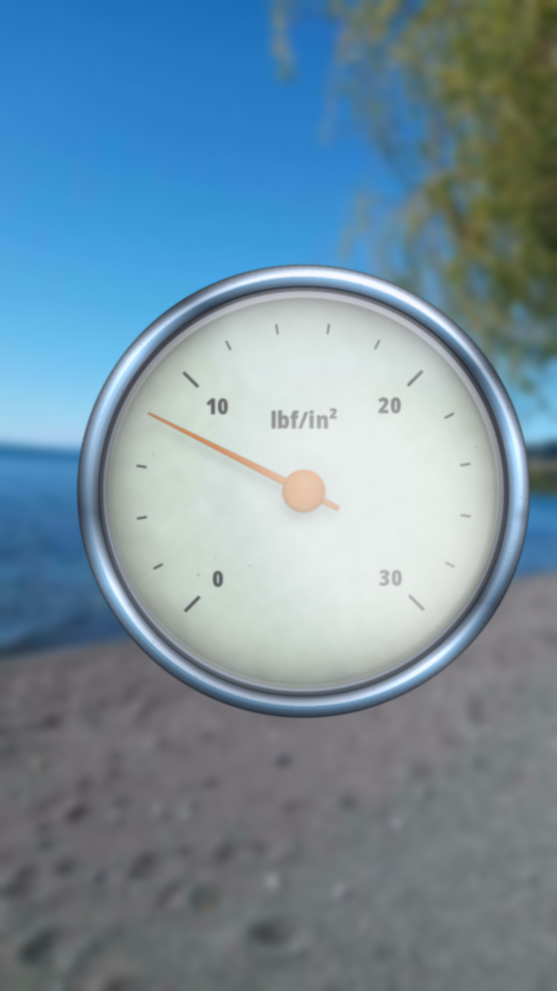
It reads 8 psi
